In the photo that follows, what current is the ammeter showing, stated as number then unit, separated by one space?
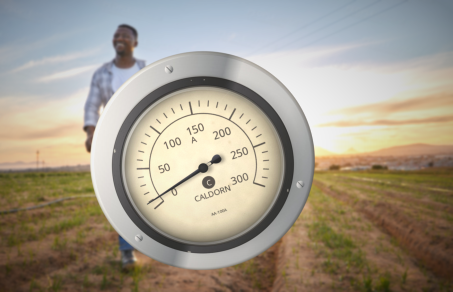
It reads 10 A
